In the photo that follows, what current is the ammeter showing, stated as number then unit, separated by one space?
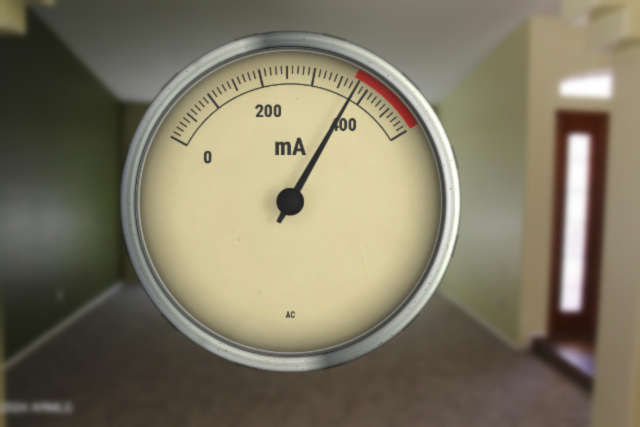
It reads 380 mA
